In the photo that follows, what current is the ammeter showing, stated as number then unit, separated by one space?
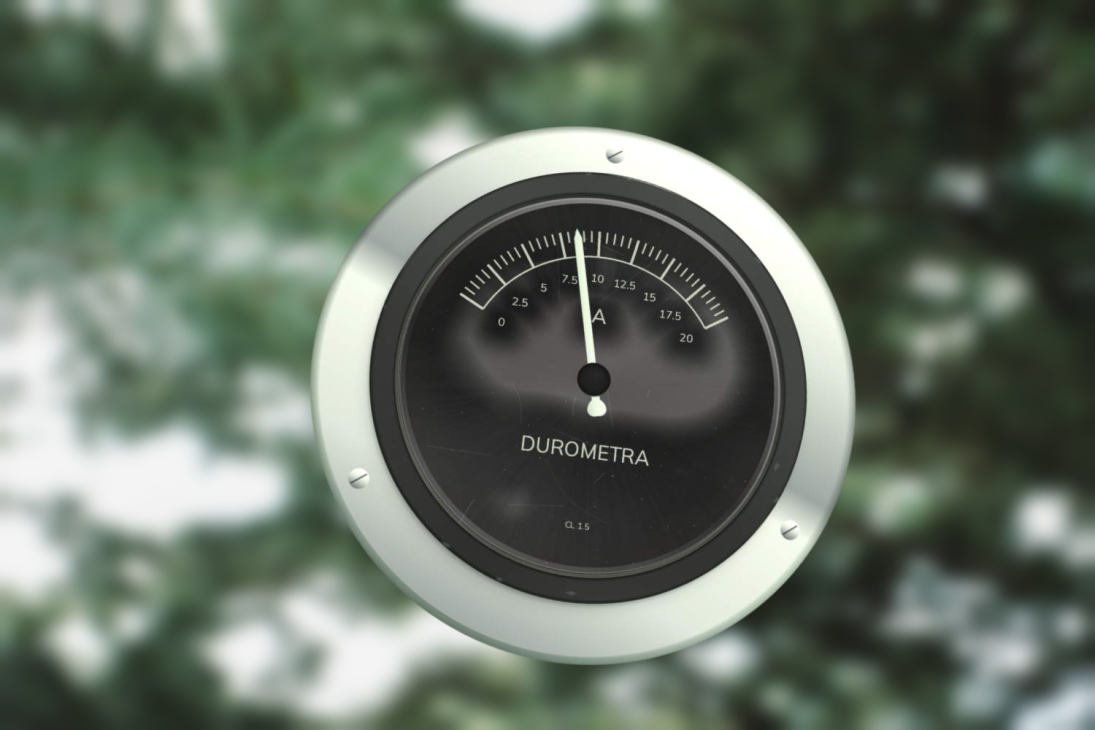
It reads 8.5 A
